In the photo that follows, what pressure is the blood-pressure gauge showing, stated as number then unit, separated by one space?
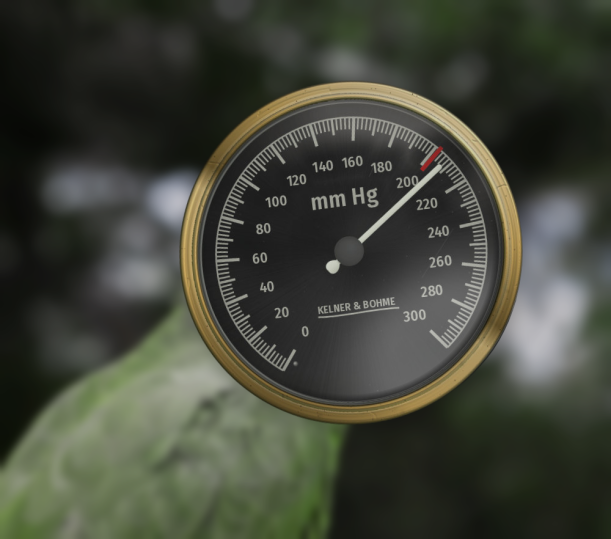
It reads 208 mmHg
